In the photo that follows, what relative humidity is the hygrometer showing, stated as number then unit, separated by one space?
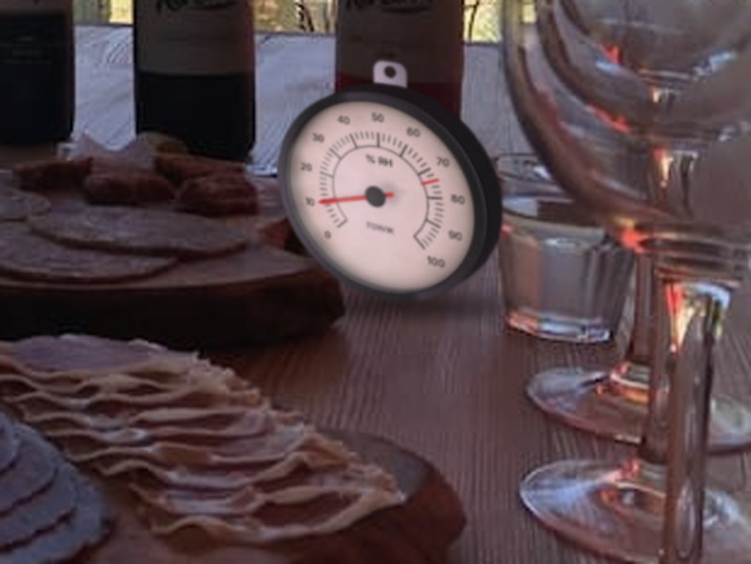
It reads 10 %
